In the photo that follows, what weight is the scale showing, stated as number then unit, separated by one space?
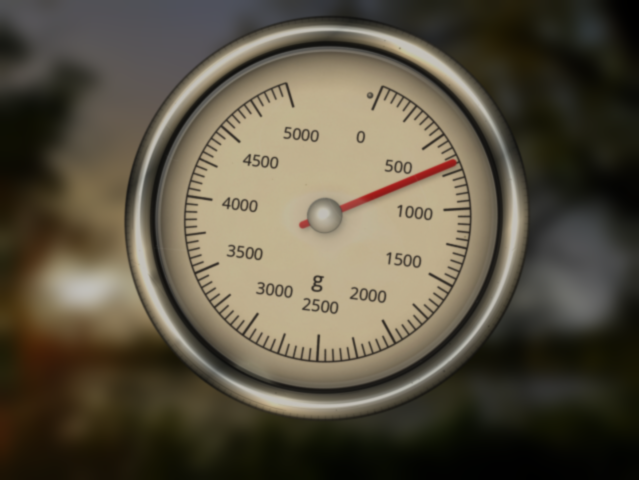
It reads 700 g
